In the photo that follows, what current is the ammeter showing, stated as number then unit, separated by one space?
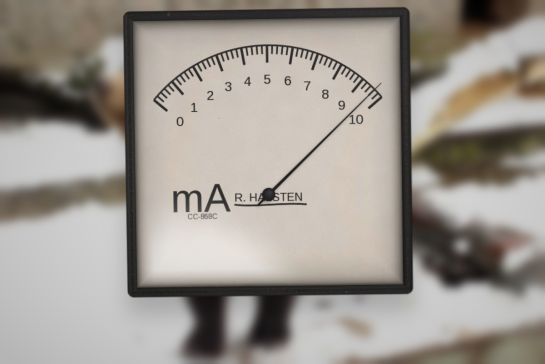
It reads 9.6 mA
